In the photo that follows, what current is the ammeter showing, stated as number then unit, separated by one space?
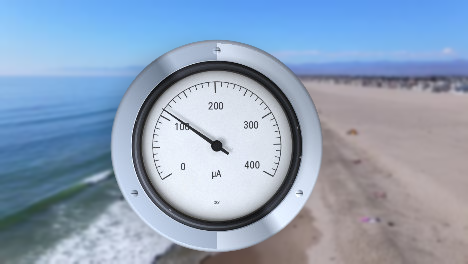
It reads 110 µA
